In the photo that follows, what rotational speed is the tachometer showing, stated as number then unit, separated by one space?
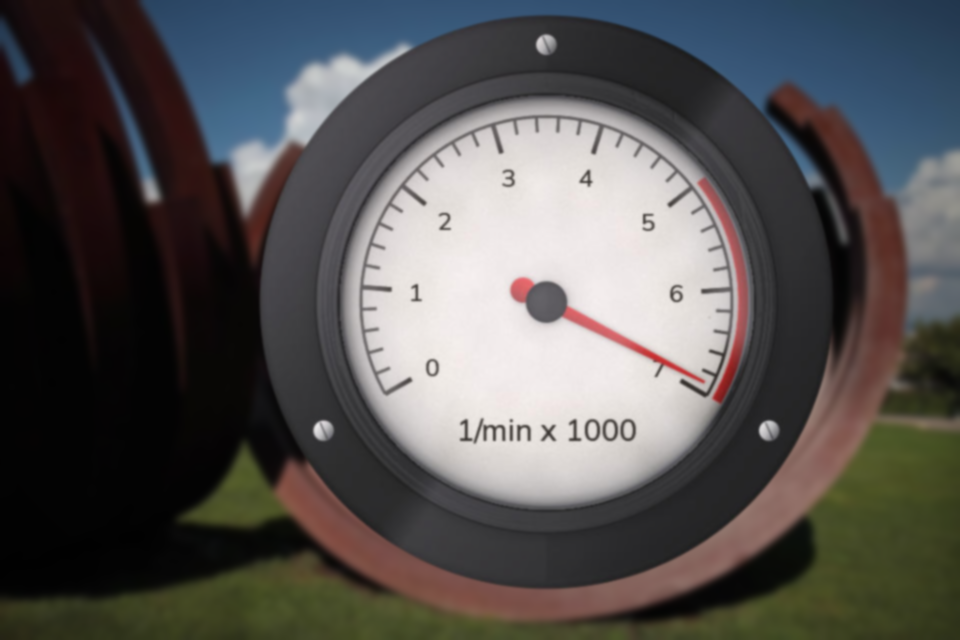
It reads 6900 rpm
